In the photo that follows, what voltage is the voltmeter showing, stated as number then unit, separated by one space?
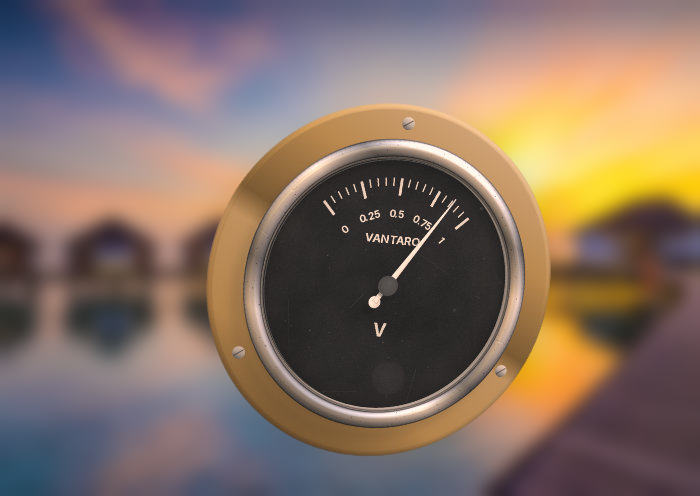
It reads 0.85 V
